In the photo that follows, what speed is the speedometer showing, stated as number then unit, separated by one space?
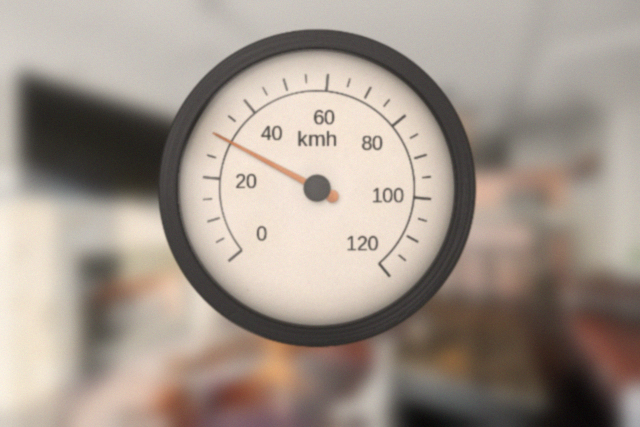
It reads 30 km/h
